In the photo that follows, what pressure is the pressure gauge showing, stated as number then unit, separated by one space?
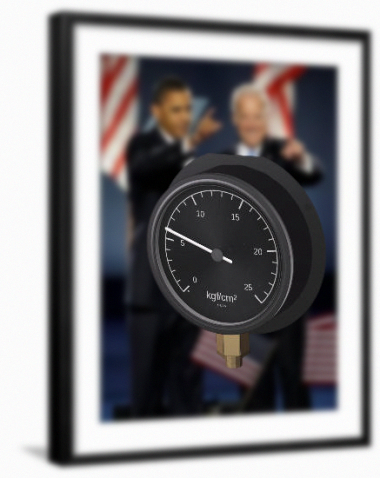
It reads 6 kg/cm²
